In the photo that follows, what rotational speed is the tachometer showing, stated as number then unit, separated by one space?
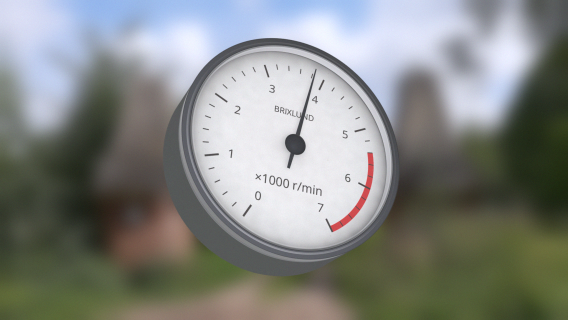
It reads 3800 rpm
